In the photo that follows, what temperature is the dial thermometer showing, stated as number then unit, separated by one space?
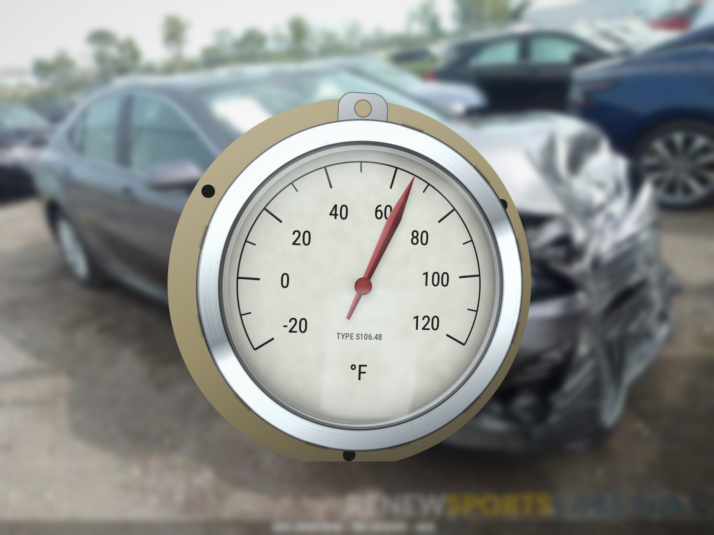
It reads 65 °F
